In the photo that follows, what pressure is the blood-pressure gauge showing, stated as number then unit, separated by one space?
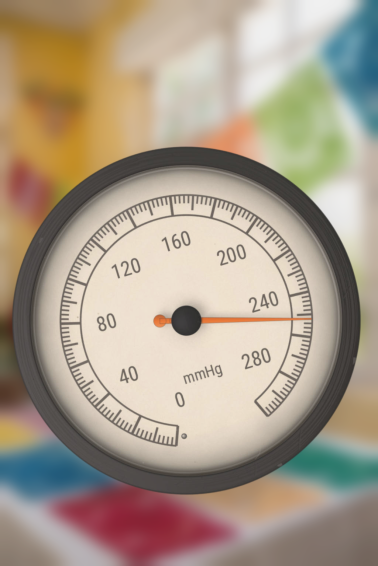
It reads 252 mmHg
